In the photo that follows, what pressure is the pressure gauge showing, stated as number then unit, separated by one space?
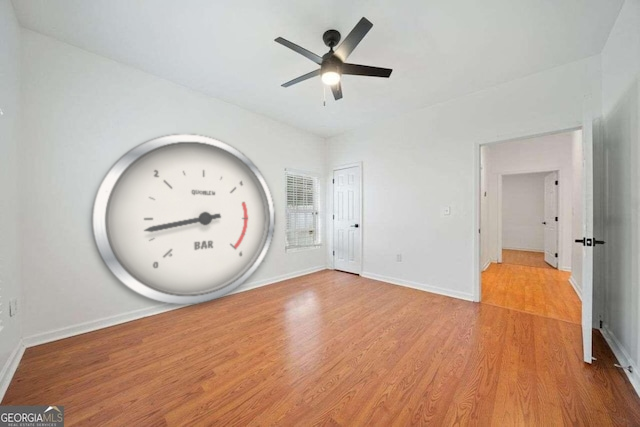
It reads 0.75 bar
